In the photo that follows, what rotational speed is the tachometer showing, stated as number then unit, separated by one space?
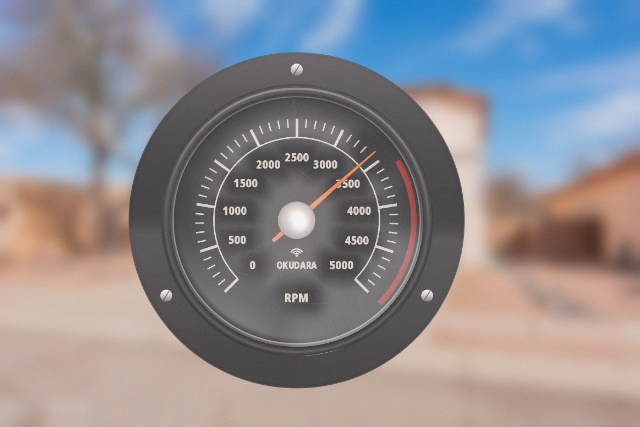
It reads 3400 rpm
